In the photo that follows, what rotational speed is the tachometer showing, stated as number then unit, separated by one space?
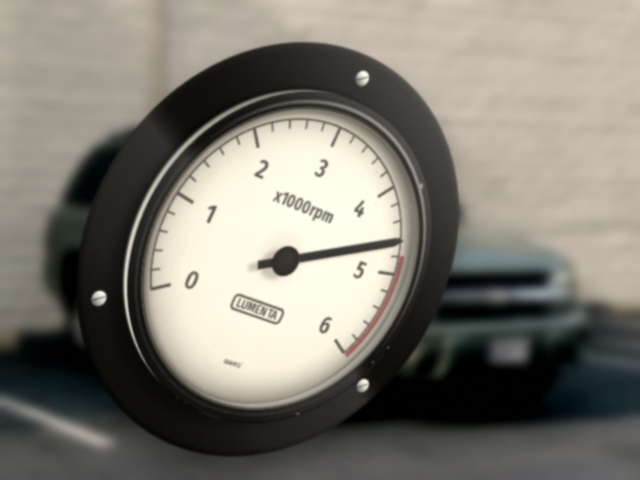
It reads 4600 rpm
